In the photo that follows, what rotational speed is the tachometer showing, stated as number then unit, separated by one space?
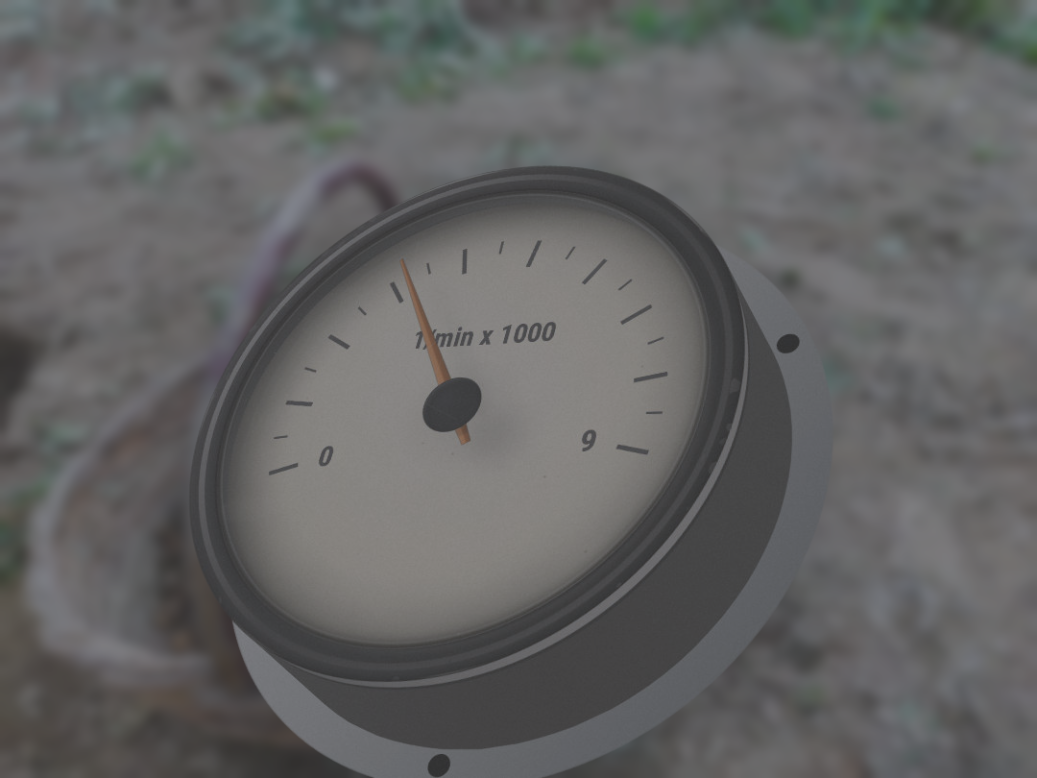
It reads 3250 rpm
